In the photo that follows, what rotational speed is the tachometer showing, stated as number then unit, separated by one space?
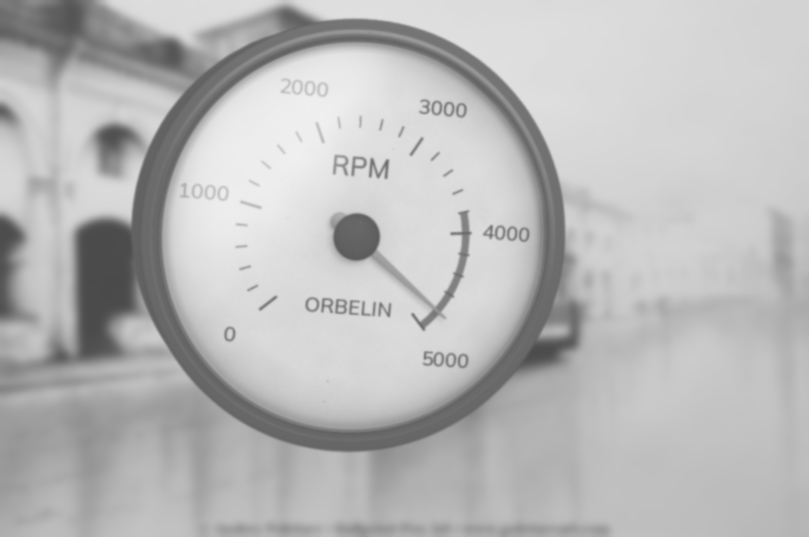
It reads 4800 rpm
